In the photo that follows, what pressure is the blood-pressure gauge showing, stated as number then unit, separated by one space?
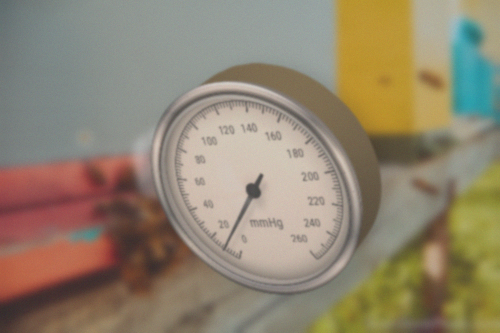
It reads 10 mmHg
